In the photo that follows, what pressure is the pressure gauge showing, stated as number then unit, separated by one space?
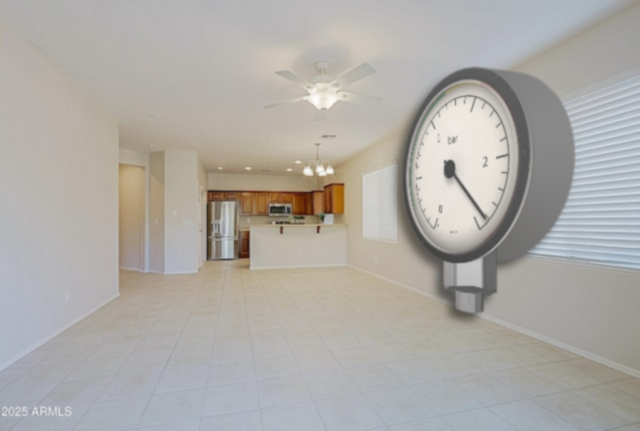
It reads 2.4 bar
